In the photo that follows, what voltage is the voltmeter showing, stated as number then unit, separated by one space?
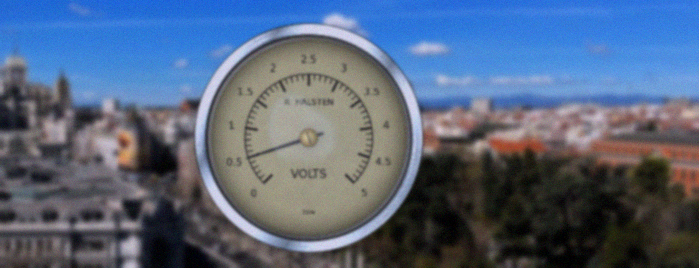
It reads 0.5 V
